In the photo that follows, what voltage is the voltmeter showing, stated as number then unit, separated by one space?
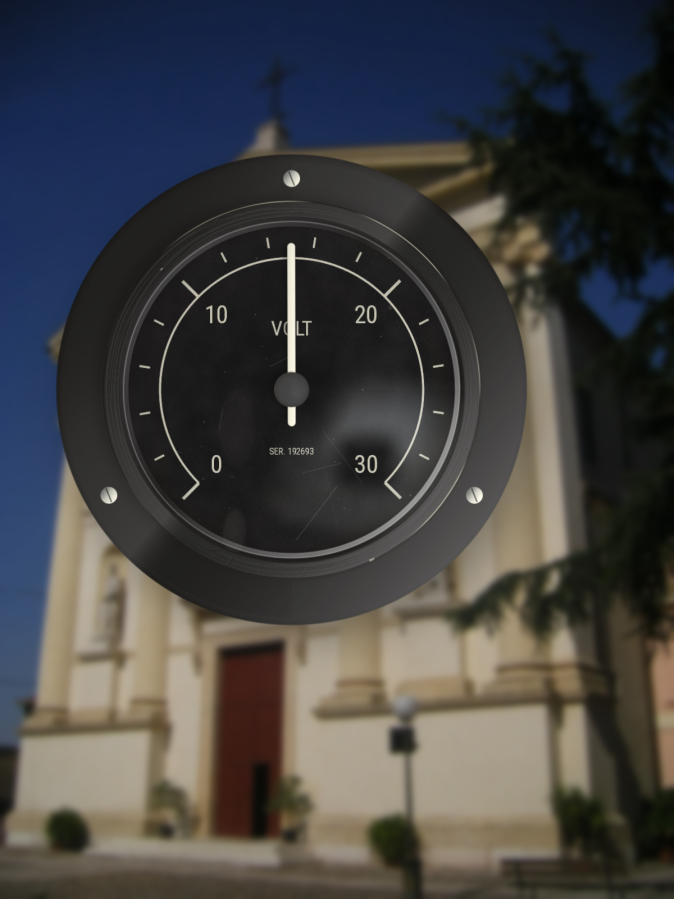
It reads 15 V
